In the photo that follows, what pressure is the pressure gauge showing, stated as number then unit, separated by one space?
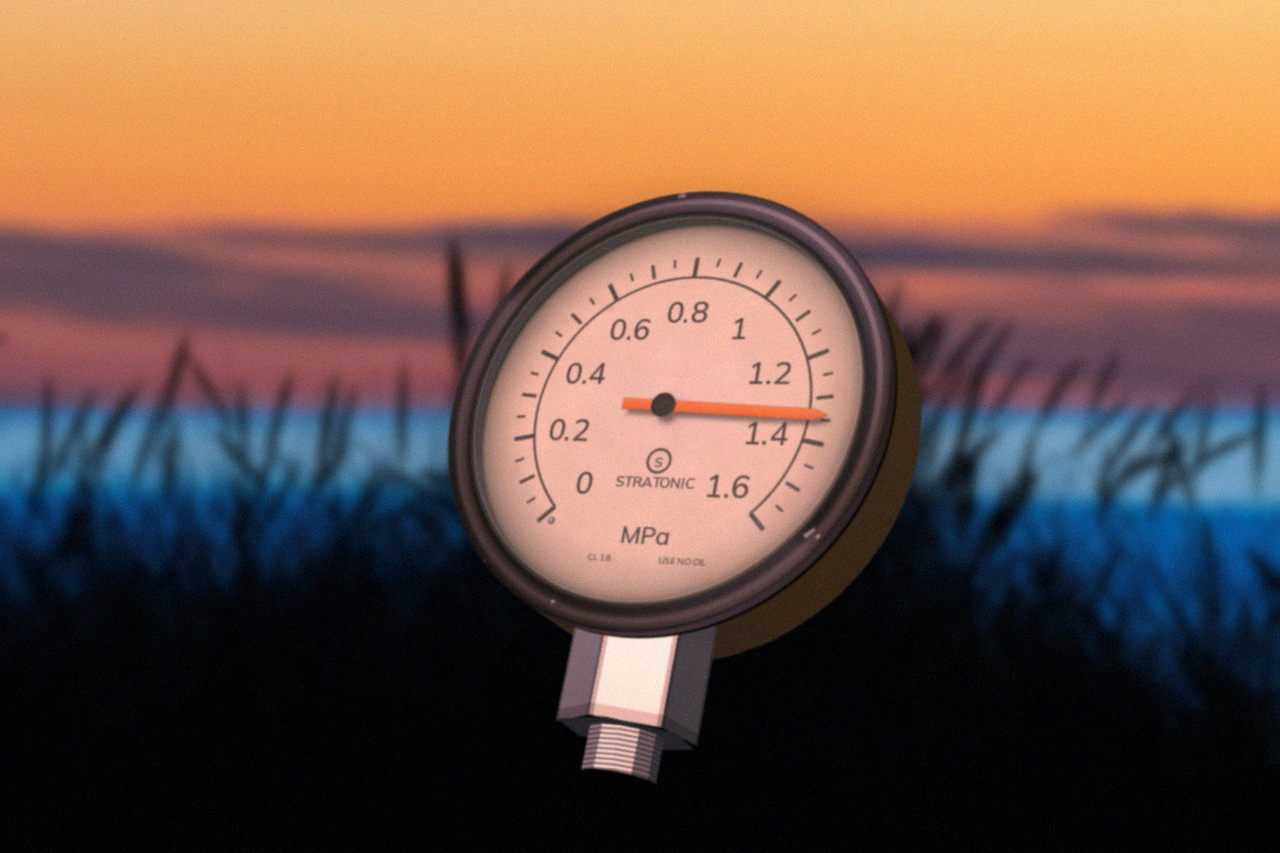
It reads 1.35 MPa
